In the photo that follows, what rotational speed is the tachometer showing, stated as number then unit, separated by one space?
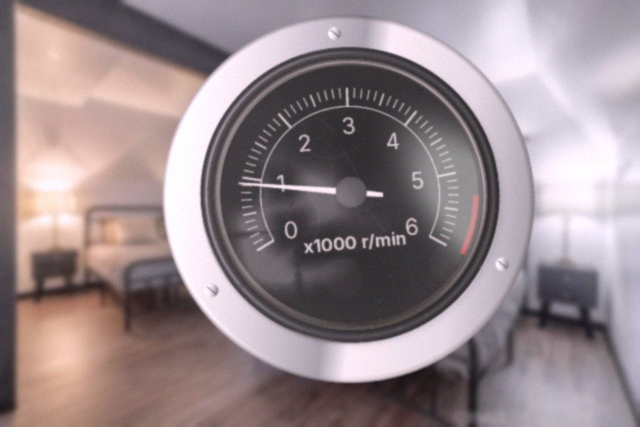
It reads 900 rpm
